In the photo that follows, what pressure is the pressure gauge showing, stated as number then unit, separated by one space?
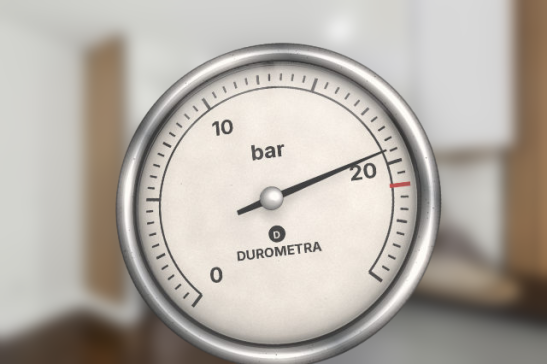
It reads 19.5 bar
